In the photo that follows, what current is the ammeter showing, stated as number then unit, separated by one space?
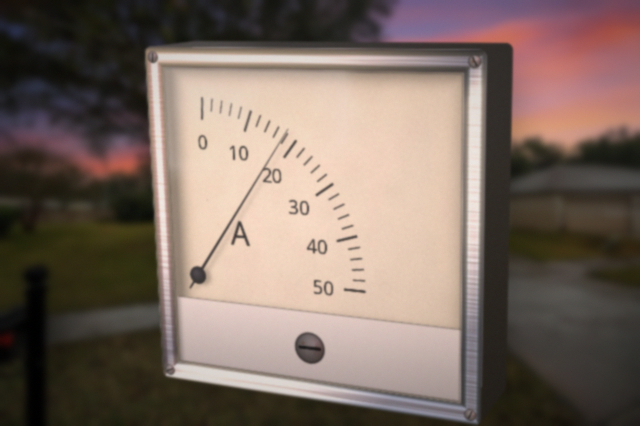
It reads 18 A
